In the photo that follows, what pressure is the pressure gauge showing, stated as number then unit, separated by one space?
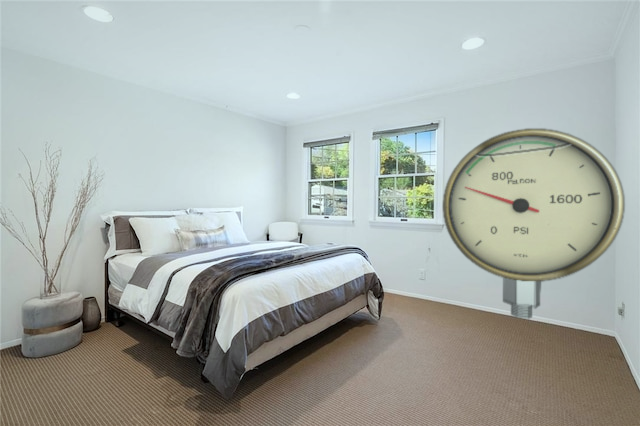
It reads 500 psi
